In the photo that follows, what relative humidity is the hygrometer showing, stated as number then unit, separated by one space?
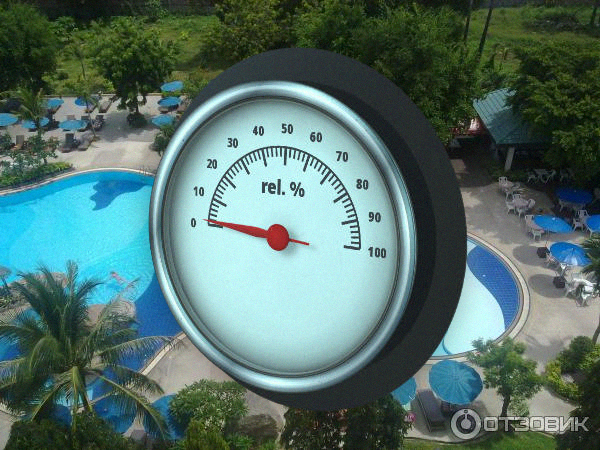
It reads 2 %
